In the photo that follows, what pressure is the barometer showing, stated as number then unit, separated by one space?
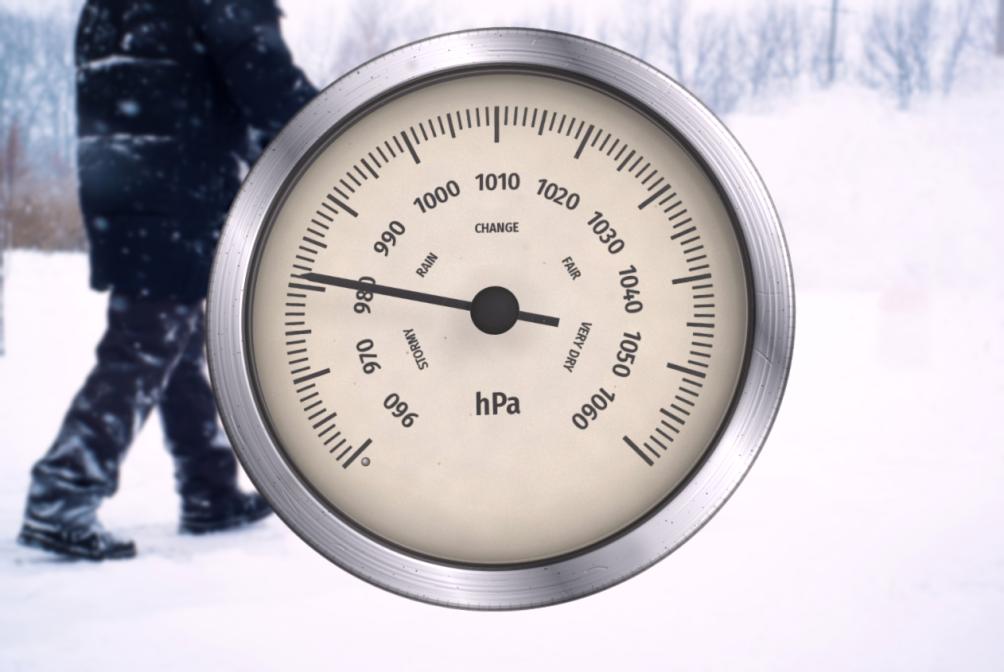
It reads 981 hPa
